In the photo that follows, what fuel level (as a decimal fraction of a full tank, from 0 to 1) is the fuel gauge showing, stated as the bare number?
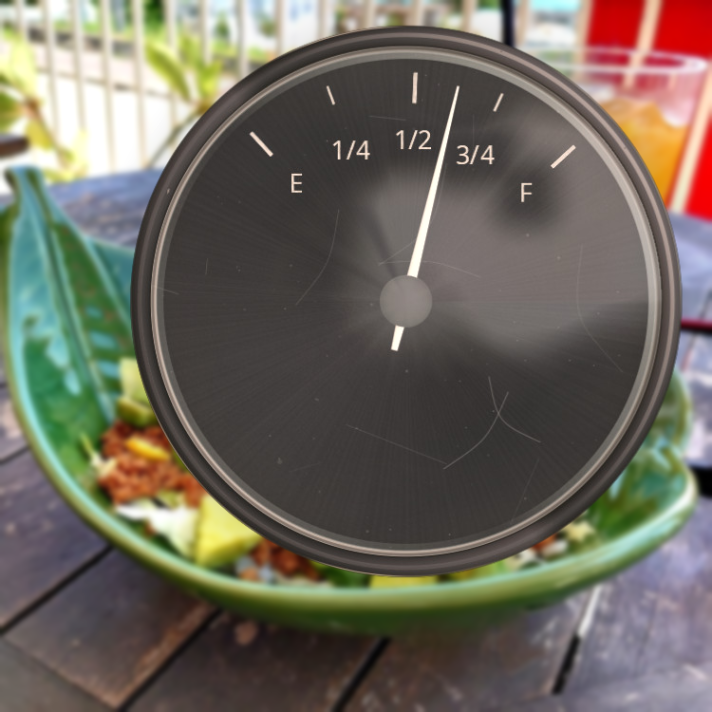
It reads 0.625
